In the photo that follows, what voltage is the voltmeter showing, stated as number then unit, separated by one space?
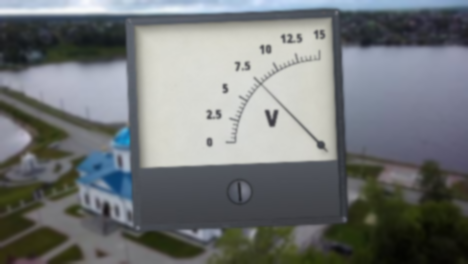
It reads 7.5 V
